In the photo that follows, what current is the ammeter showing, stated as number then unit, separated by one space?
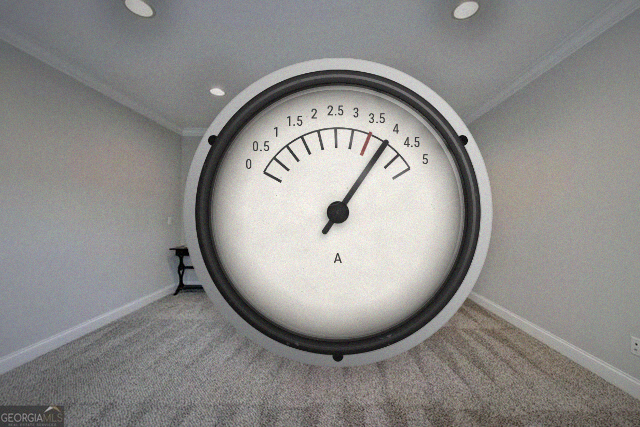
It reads 4 A
